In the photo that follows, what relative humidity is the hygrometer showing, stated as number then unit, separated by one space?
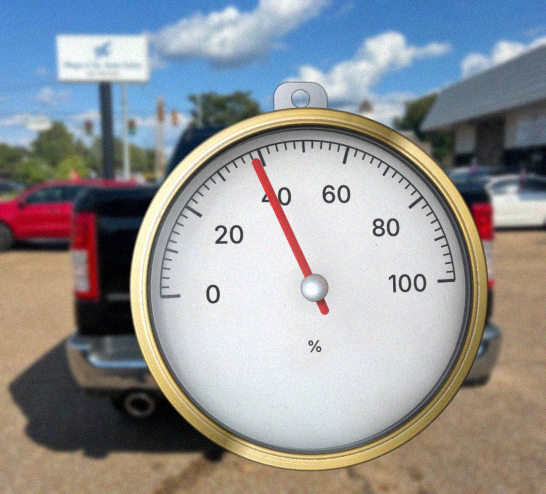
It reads 38 %
